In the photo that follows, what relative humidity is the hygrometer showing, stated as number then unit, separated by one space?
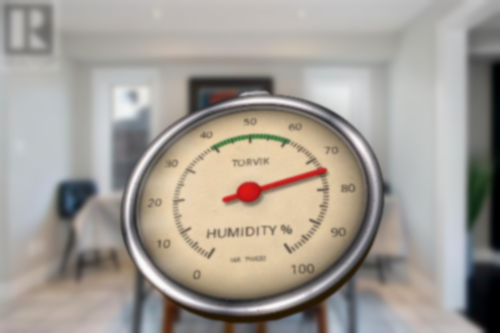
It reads 75 %
